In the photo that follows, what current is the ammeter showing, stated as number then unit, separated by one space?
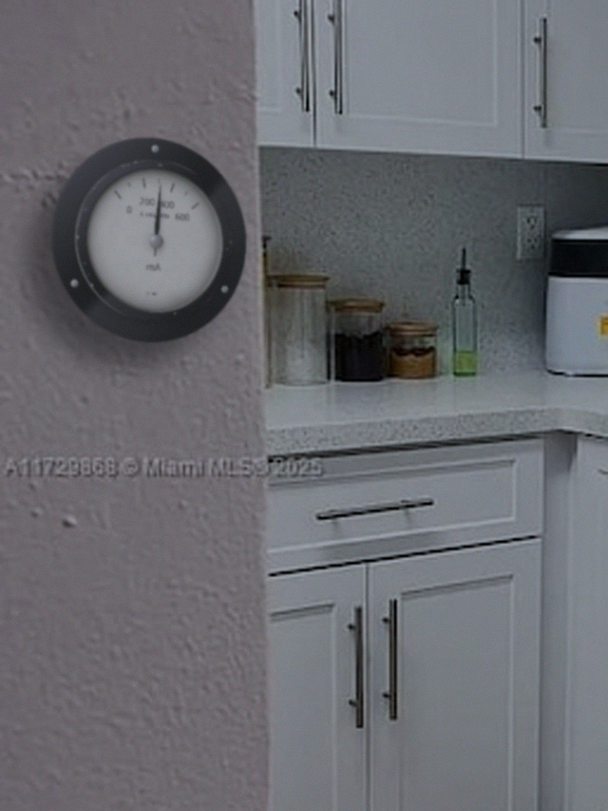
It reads 300 mA
